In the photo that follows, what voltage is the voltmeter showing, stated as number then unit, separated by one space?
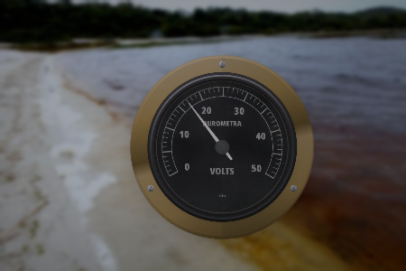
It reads 17 V
